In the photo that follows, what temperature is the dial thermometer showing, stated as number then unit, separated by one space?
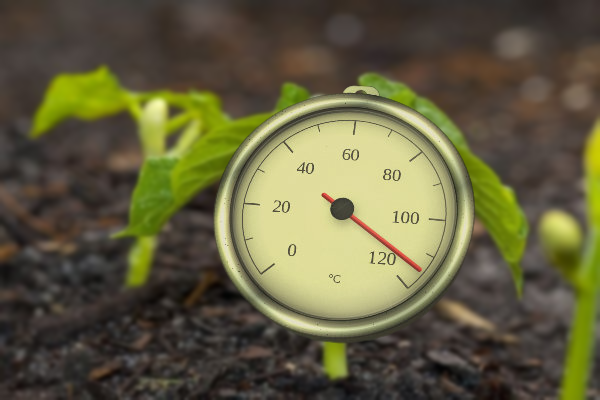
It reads 115 °C
